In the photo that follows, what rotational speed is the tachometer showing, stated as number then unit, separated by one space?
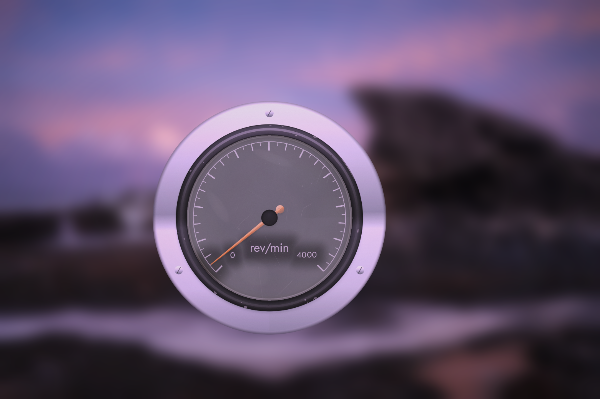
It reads 100 rpm
